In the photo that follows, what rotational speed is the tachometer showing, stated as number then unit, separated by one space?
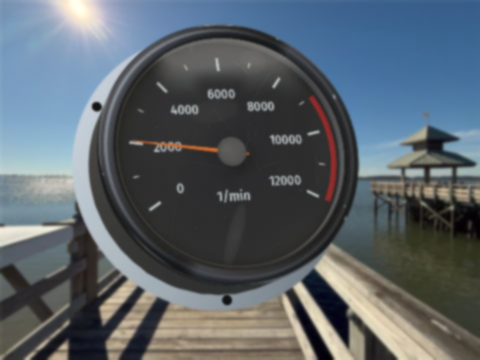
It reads 2000 rpm
